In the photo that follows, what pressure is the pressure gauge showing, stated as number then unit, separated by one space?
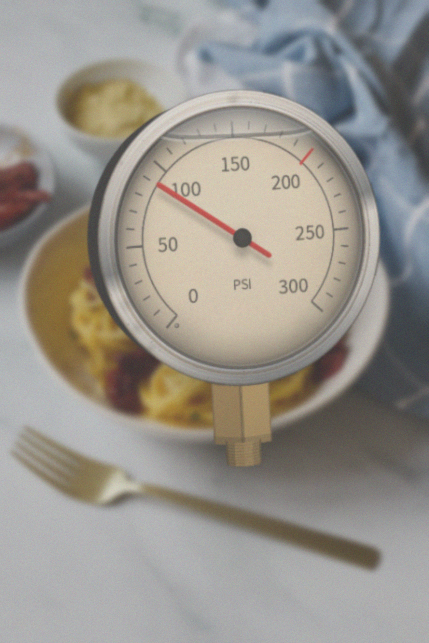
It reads 90 psi
